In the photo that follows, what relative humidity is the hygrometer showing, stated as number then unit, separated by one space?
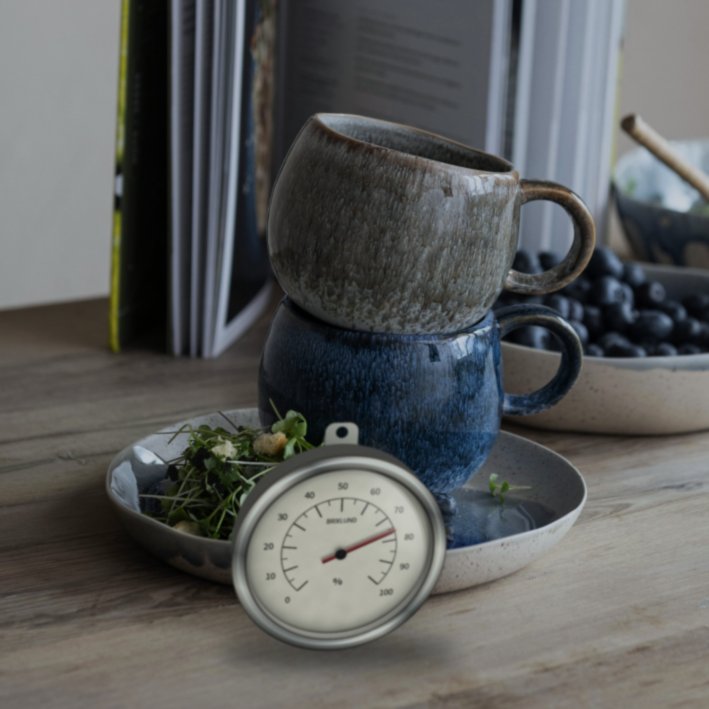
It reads 75 %
